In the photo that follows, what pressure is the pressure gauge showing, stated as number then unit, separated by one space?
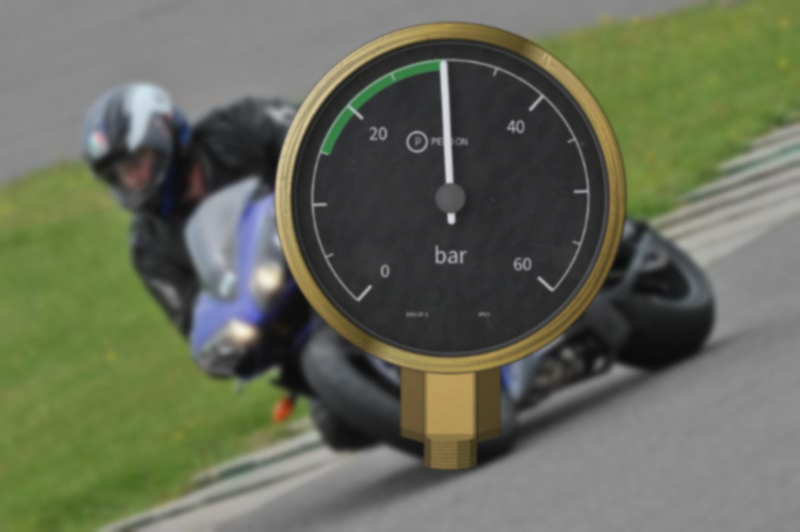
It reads 30 bar
